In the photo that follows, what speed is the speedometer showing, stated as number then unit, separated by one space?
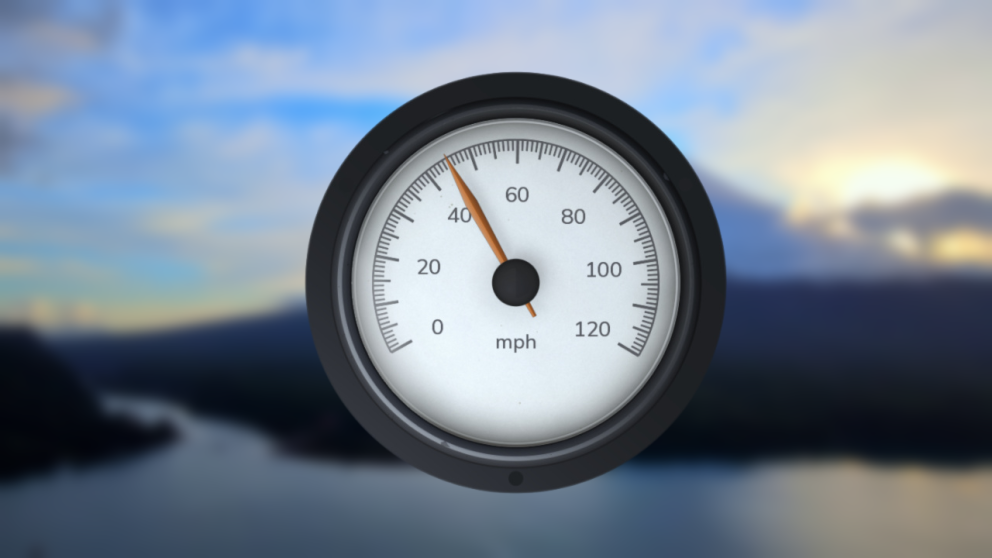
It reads 45 mph
